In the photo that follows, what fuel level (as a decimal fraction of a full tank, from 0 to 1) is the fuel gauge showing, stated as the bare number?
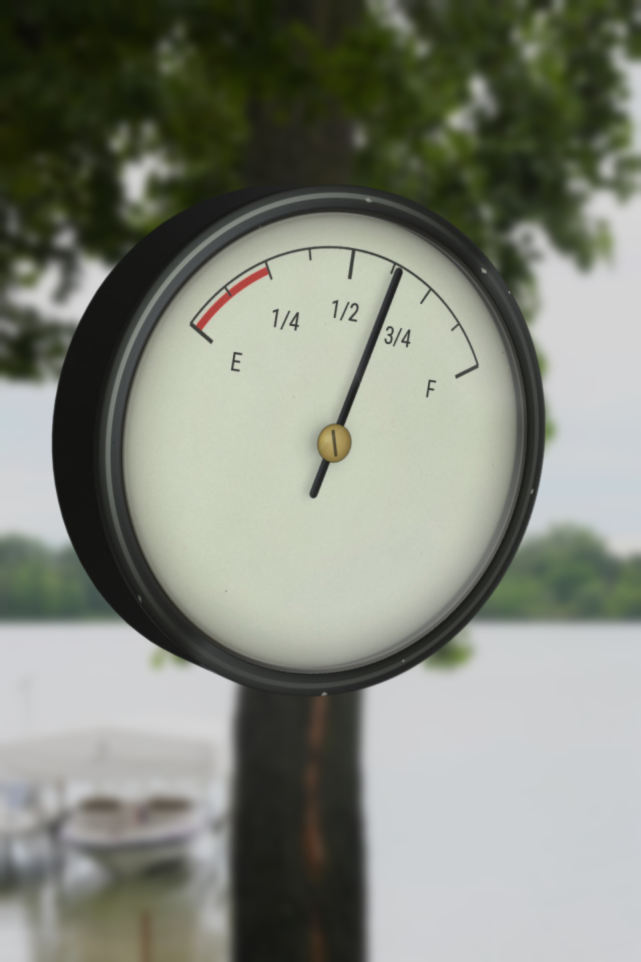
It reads 0.625
